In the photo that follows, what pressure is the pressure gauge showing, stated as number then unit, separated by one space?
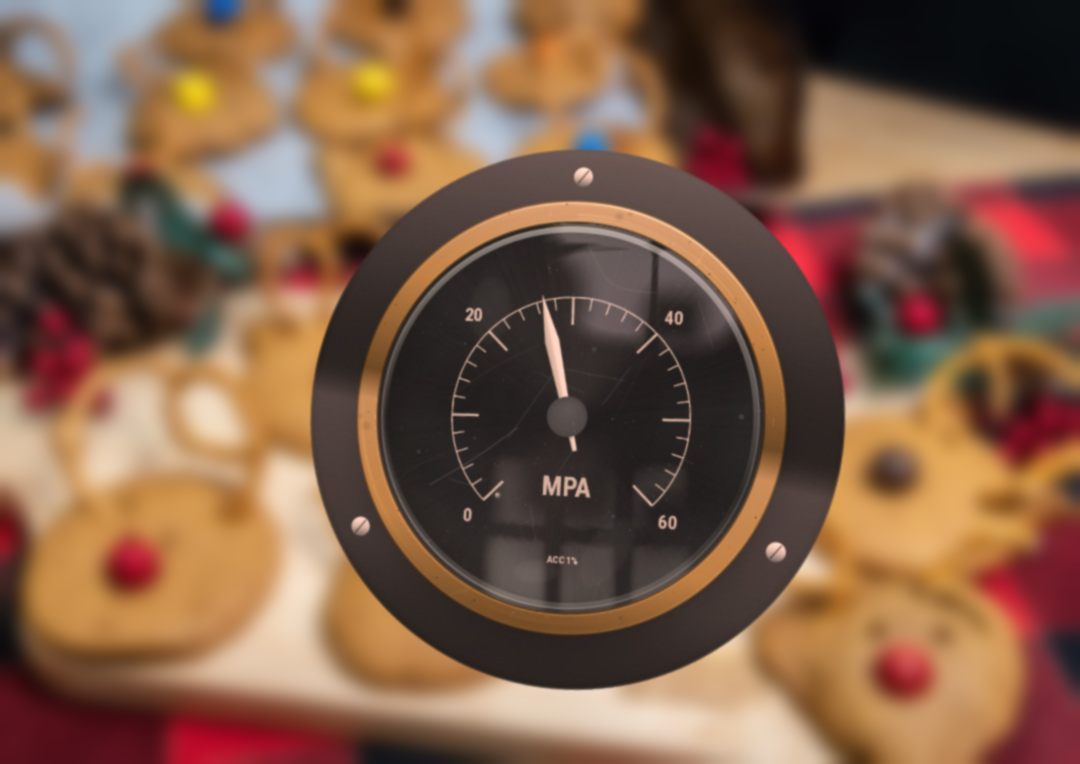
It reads 27 MPa
